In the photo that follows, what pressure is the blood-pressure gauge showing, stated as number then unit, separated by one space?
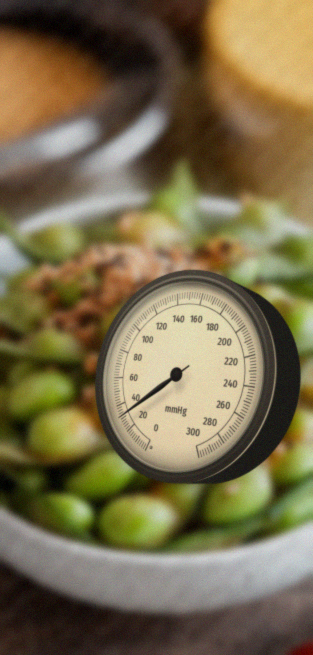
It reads 30 mmHg
